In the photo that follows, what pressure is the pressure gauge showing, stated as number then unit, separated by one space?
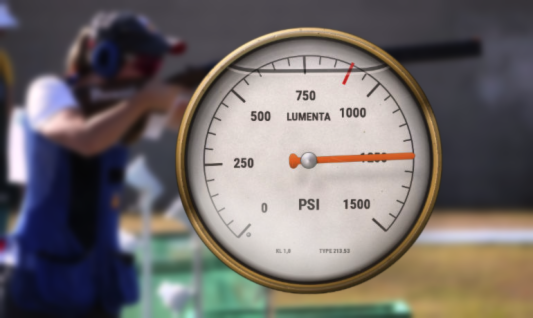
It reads 1250 psi
